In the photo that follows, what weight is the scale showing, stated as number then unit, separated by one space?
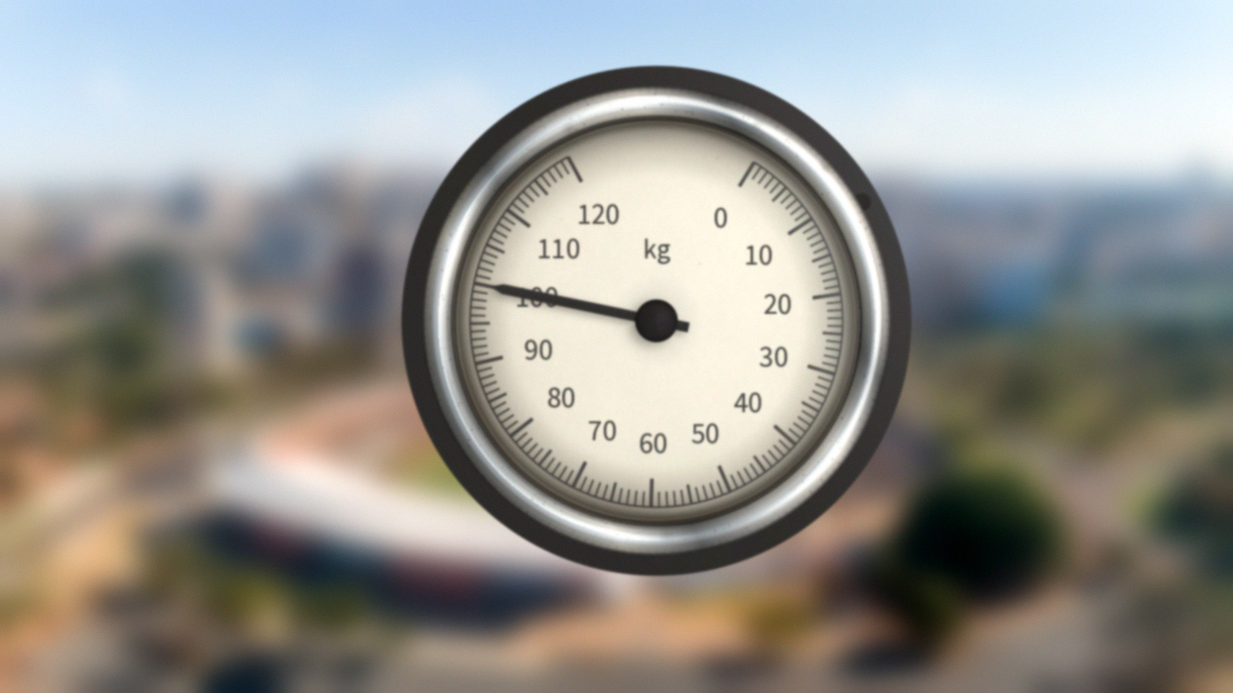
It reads 100 kg
